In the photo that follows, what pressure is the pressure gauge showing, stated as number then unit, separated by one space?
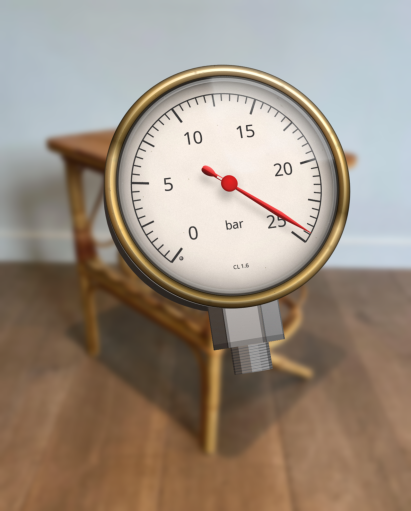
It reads 24.5 bar
